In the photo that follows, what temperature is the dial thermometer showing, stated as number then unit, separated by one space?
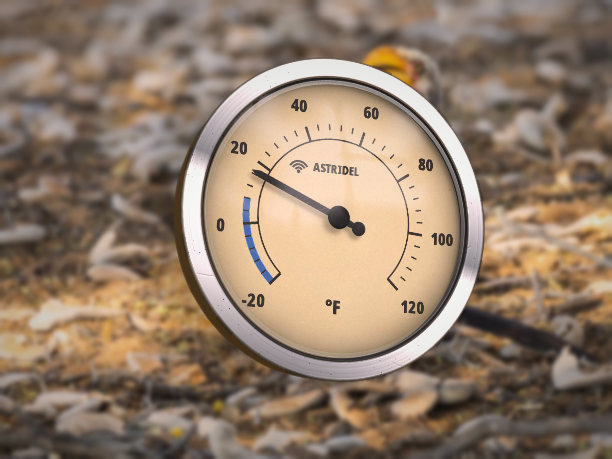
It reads 16 °F
